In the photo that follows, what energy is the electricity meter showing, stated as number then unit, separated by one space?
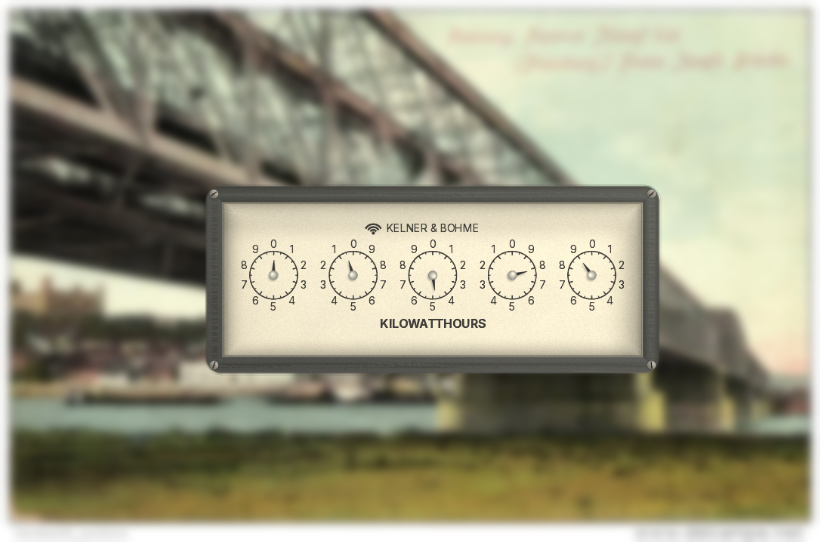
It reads 479 kWh
